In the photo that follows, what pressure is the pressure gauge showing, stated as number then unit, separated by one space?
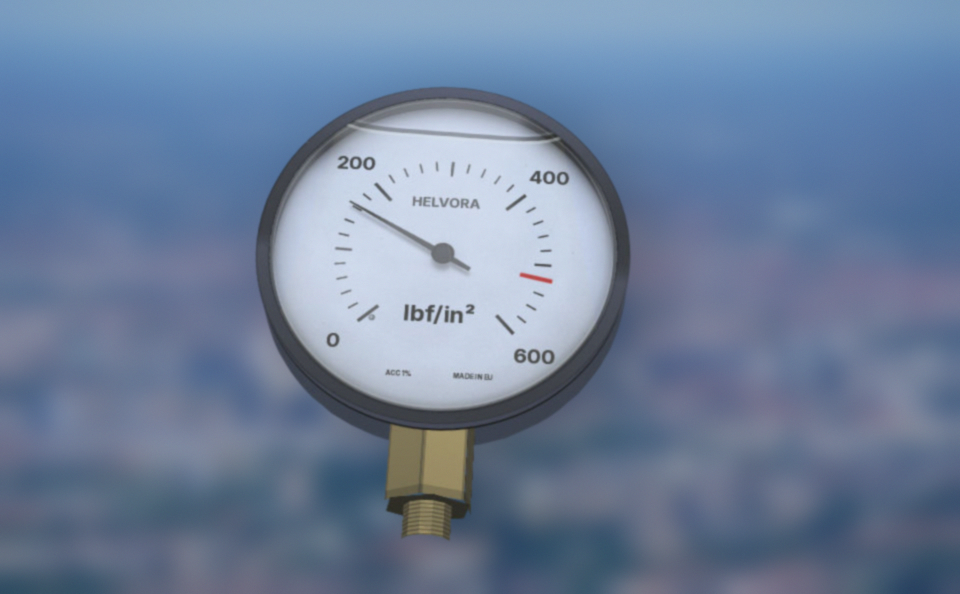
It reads 160 psi
